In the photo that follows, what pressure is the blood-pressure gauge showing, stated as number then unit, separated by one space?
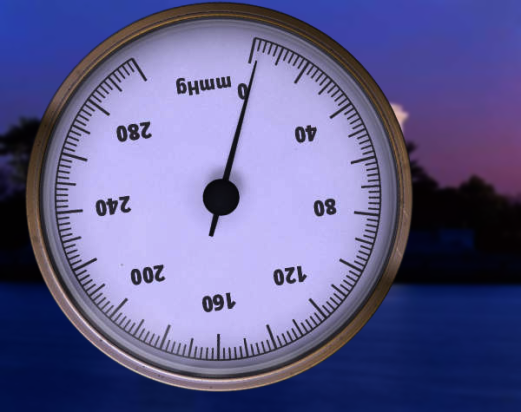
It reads 2 mmHg
